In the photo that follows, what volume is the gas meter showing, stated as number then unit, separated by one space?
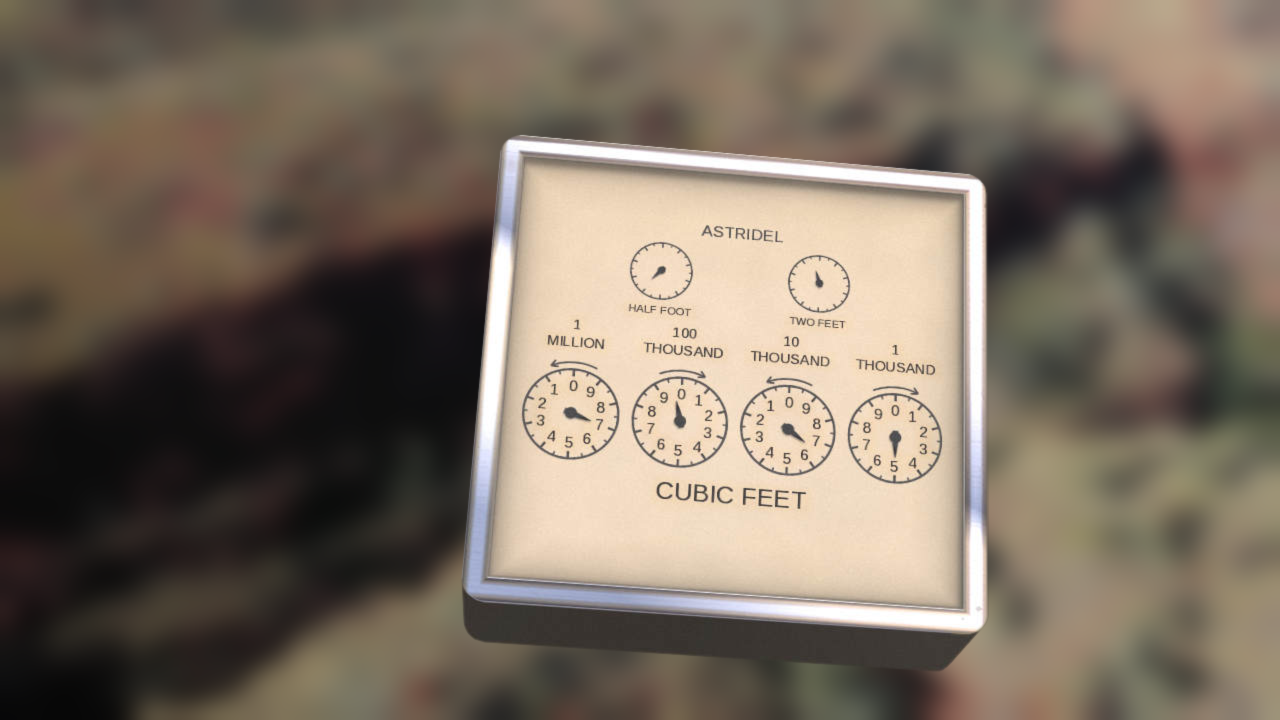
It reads 696500 ft³
